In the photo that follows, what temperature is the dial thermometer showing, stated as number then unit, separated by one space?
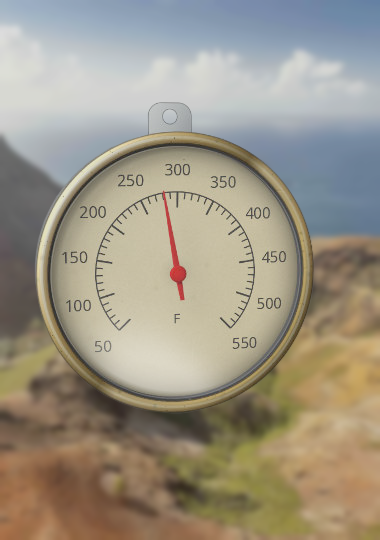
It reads 280 °F
